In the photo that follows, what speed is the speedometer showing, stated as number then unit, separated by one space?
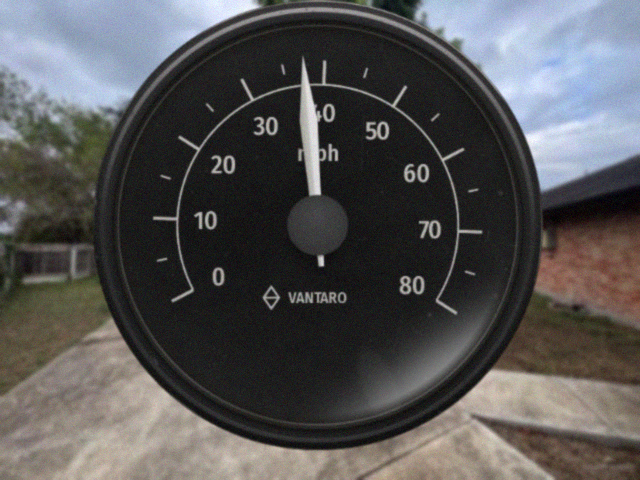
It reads 37.5 mph
